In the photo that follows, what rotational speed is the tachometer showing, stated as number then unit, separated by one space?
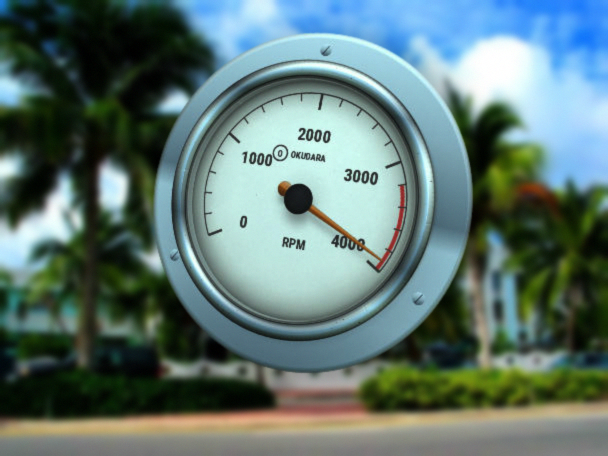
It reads 3900 rpm
